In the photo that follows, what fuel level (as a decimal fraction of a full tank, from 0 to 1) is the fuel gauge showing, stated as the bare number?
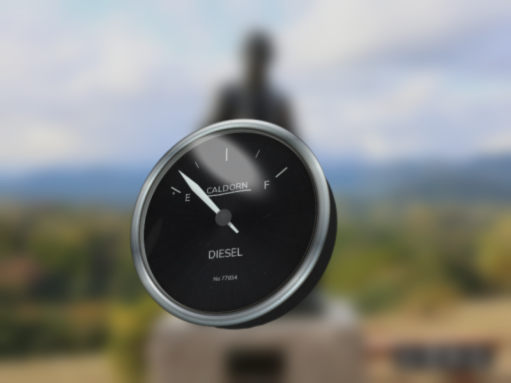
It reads 0.125
